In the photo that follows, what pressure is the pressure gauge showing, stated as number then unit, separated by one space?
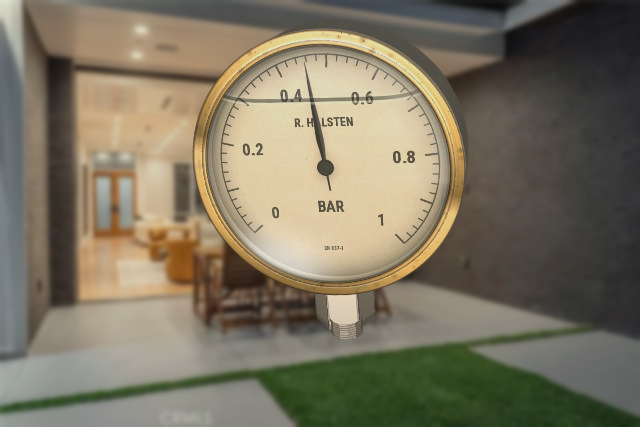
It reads 0.46 bar
